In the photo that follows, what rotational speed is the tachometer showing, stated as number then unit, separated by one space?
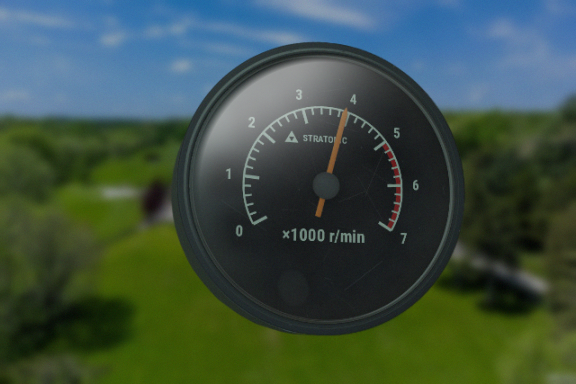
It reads 3900 rpm
